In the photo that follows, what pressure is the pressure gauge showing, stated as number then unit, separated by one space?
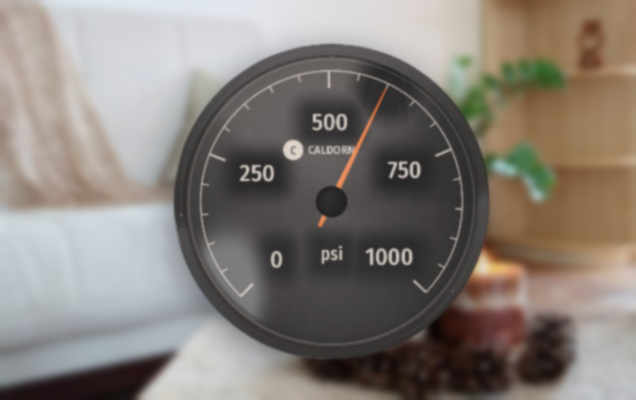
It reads 600 psi
